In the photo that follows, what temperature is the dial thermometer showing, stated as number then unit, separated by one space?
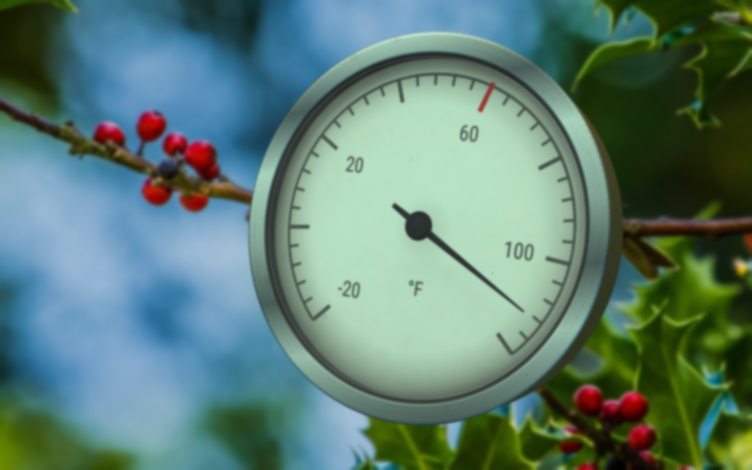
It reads 112 °F
